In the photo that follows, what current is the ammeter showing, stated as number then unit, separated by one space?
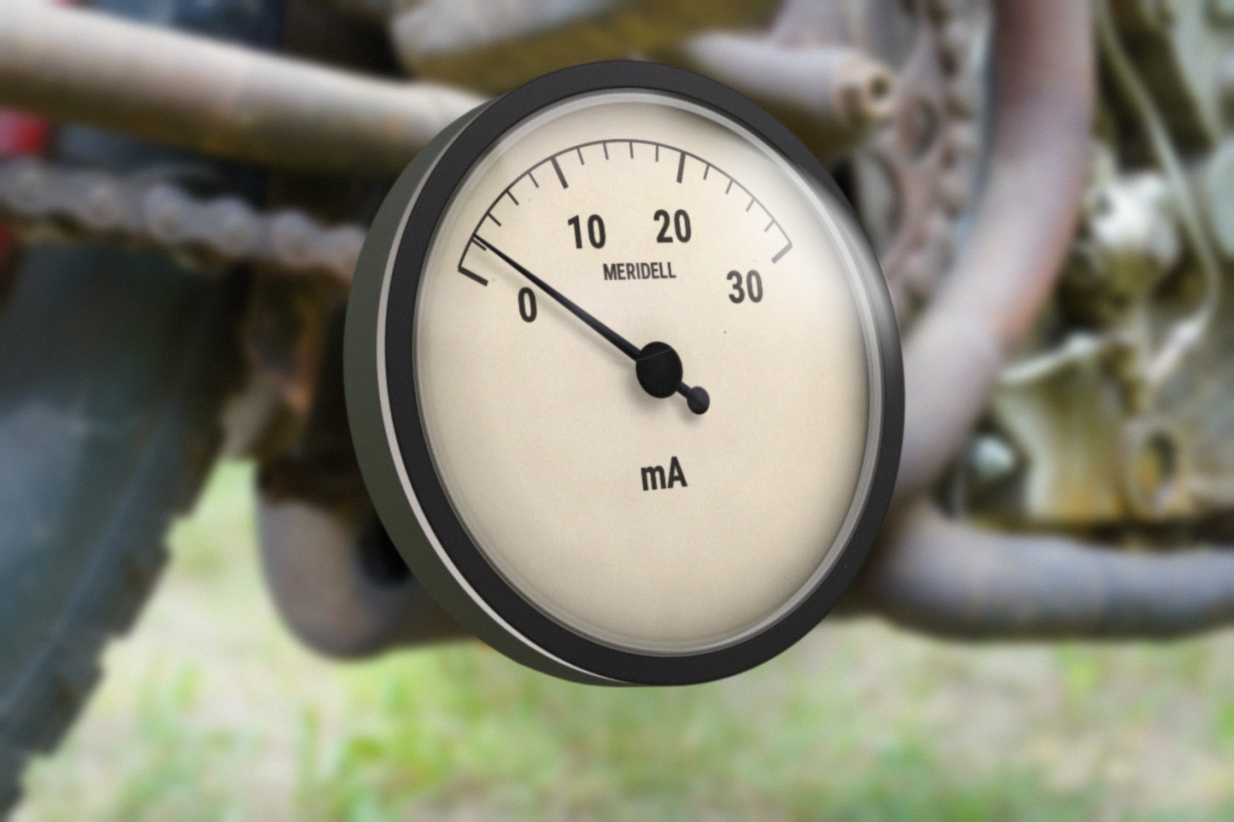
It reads 2 mA
